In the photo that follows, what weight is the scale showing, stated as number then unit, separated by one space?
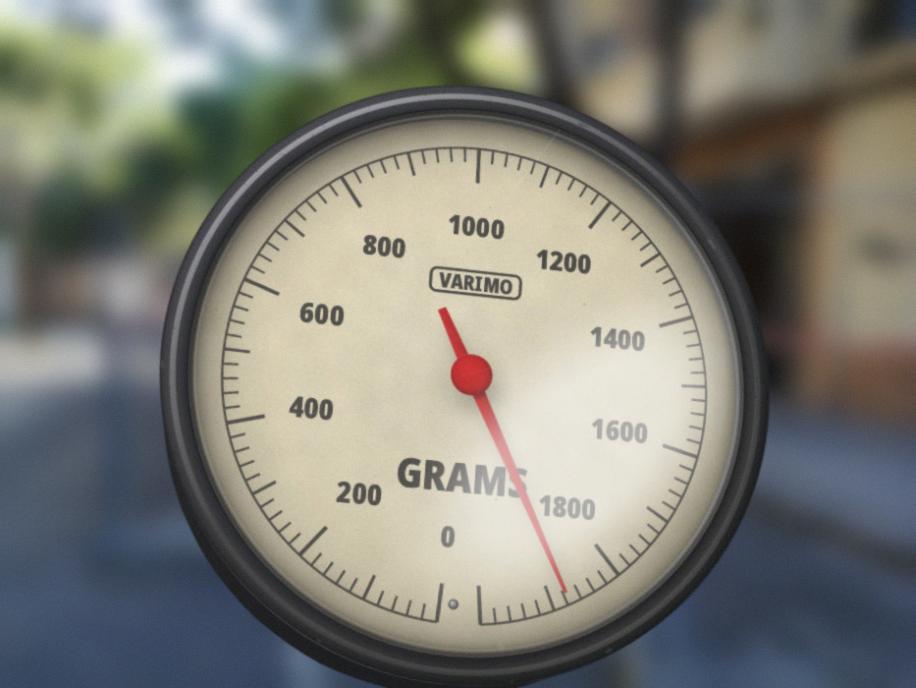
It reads 1880 g
